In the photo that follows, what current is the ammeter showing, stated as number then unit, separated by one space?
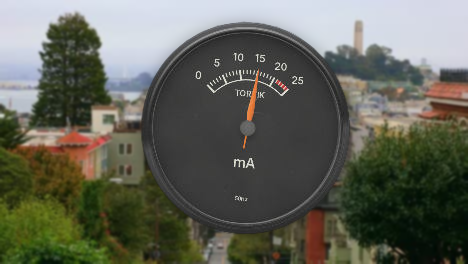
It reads 15 mA
